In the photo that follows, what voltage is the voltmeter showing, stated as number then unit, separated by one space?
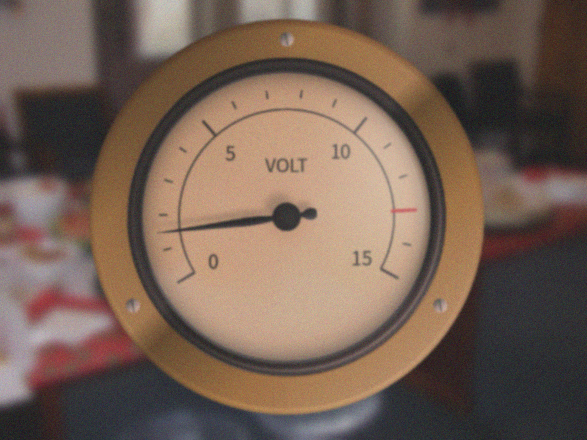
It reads 1.5 V
